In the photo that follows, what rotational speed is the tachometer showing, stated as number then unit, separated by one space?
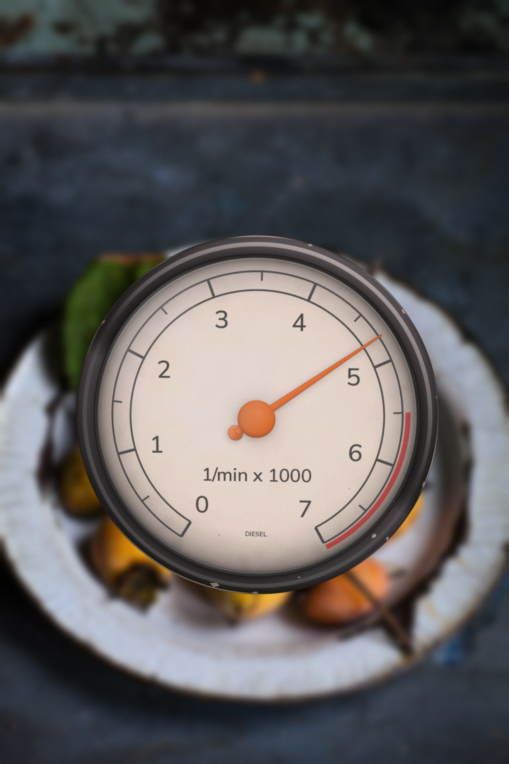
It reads 4750 rpm
